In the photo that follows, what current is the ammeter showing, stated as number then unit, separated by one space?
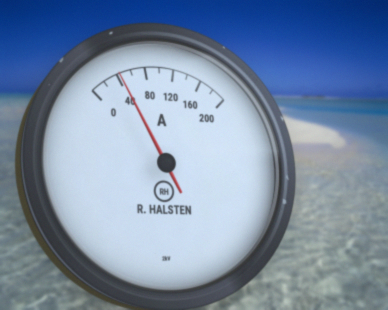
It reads 40 A
